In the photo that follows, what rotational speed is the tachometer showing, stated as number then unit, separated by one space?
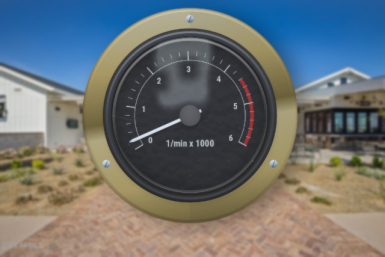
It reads 200 rpm
